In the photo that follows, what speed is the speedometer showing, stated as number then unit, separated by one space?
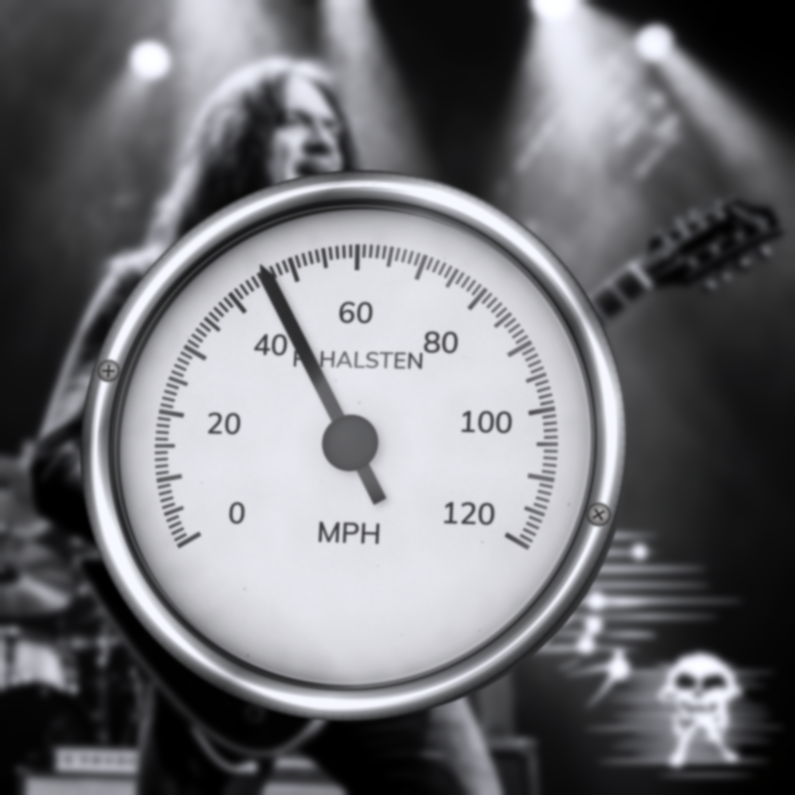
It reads 46 mph
